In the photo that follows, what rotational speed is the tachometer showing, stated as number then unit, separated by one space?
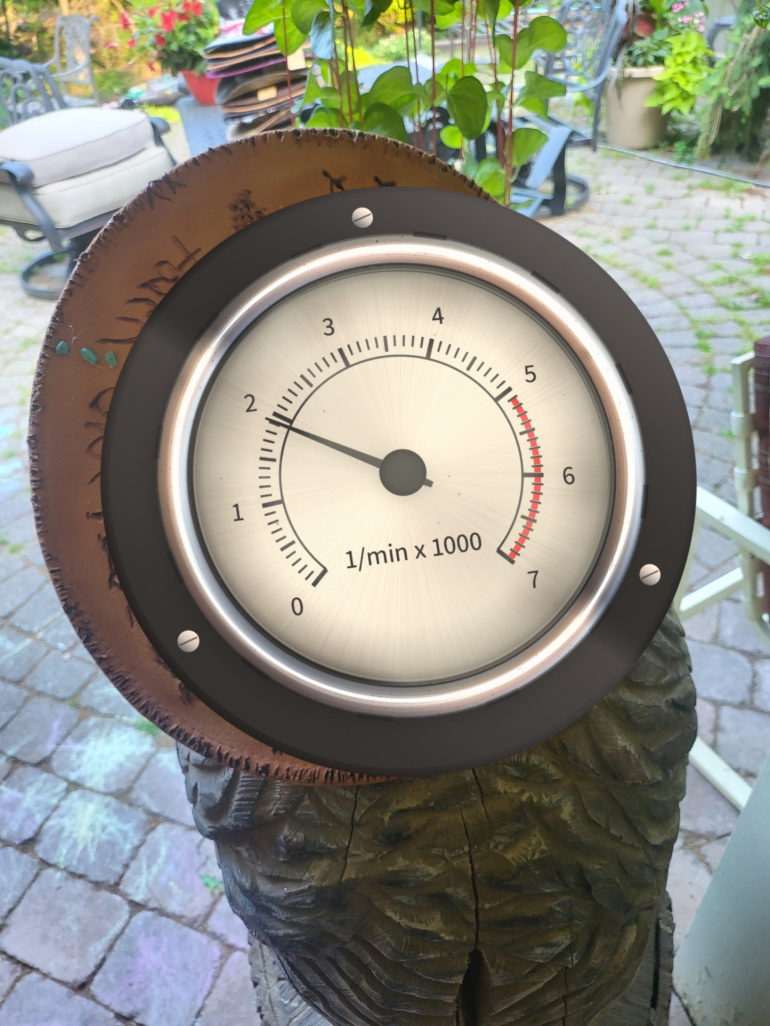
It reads 1900 rpm
